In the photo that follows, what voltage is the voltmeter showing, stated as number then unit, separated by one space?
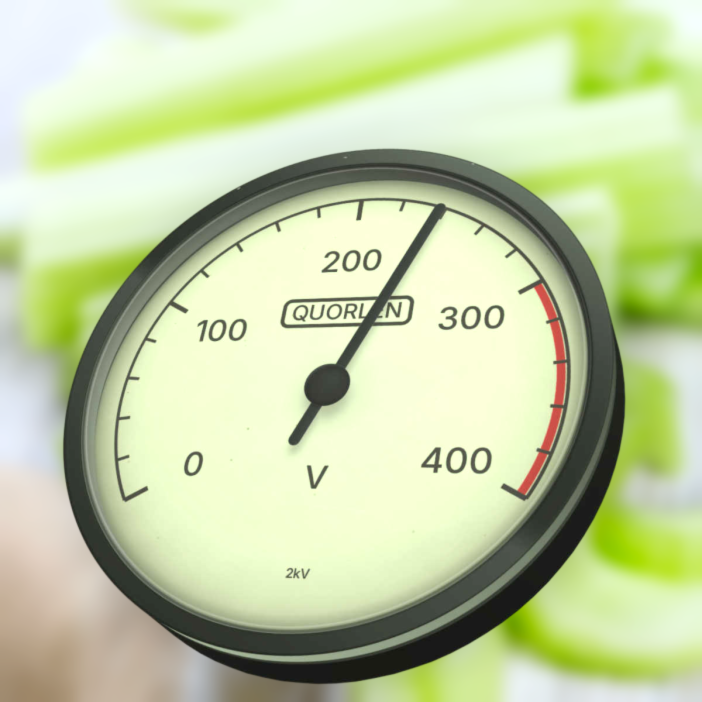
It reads 240 V
